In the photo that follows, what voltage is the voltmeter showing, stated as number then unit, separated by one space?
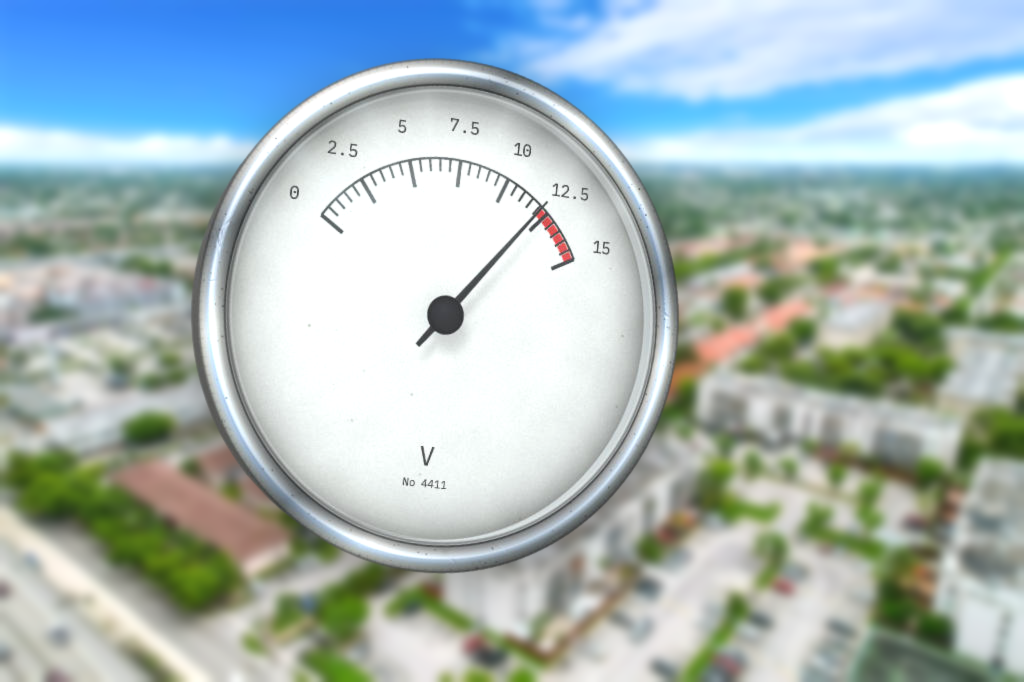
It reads 12 V
